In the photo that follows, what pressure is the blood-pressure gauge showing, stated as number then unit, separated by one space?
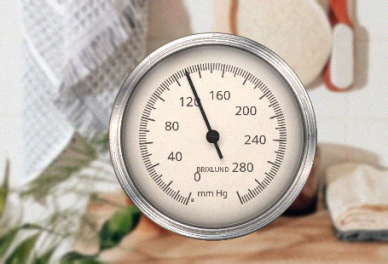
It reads 130 mmHg
